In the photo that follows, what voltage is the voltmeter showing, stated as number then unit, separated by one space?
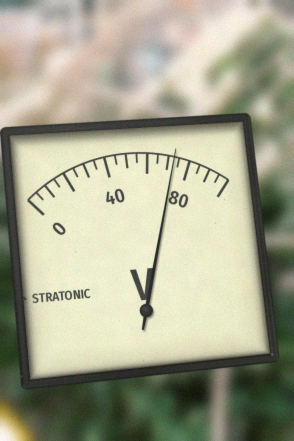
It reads 72.5 V
